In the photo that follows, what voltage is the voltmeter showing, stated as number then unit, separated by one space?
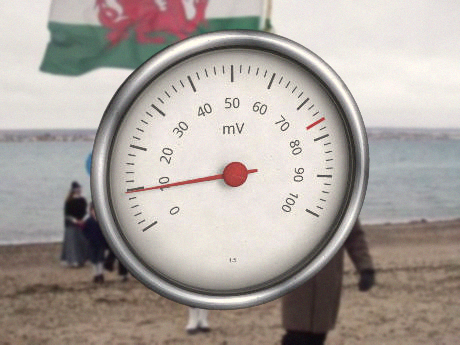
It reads 10 mV
